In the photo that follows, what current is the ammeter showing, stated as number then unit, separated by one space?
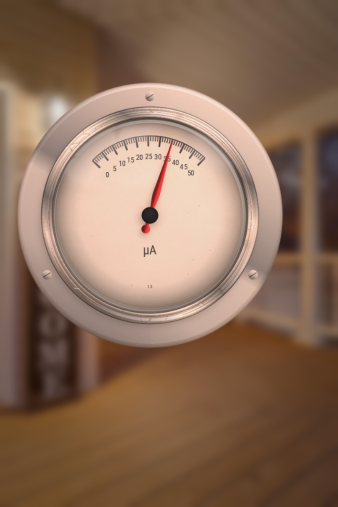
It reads 35 µA
